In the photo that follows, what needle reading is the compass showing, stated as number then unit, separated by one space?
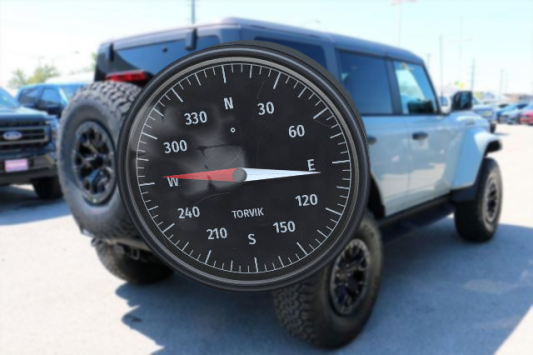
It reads 275 °
